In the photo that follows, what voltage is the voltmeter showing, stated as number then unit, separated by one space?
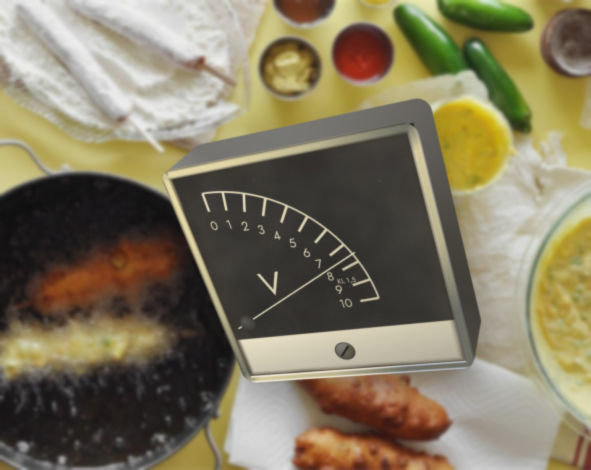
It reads 7.5 V
